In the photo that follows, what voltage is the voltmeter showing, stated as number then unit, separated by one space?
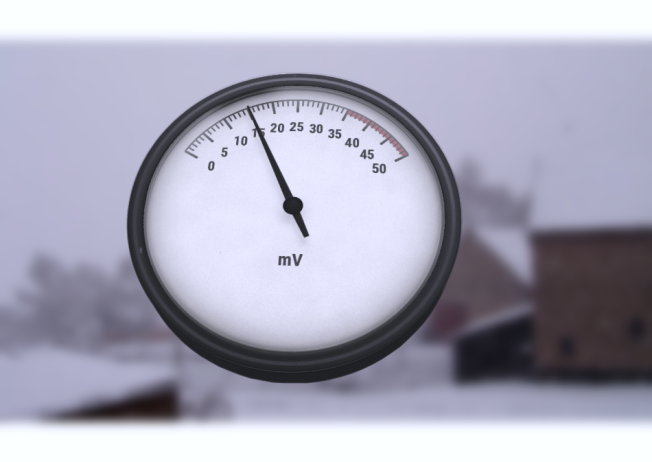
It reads 15 mV
